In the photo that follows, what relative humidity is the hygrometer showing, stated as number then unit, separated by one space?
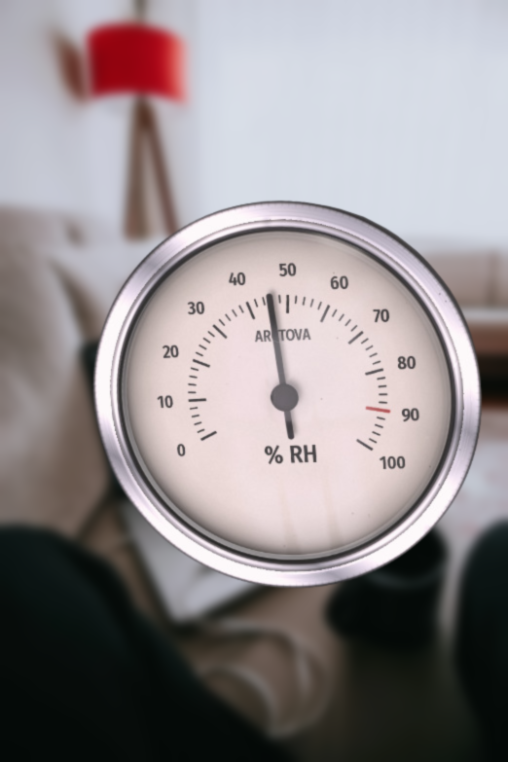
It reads 46 %
